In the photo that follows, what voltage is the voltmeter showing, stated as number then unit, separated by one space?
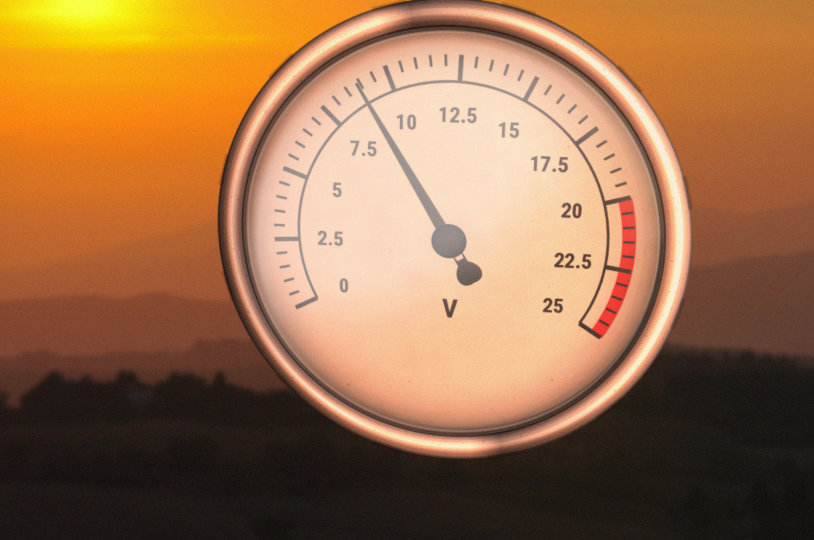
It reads 9 V
